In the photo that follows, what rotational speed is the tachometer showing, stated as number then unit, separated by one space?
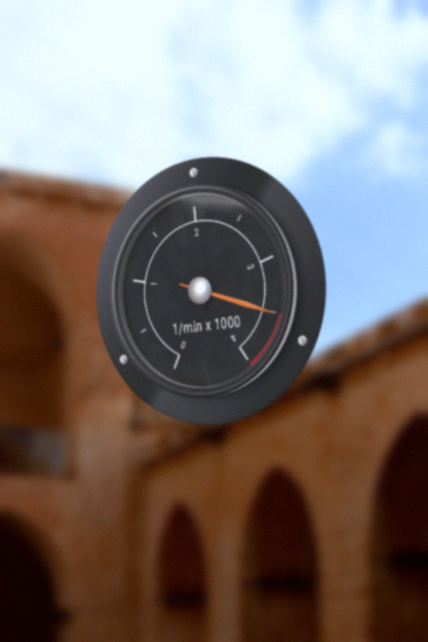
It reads 3500 rpm
